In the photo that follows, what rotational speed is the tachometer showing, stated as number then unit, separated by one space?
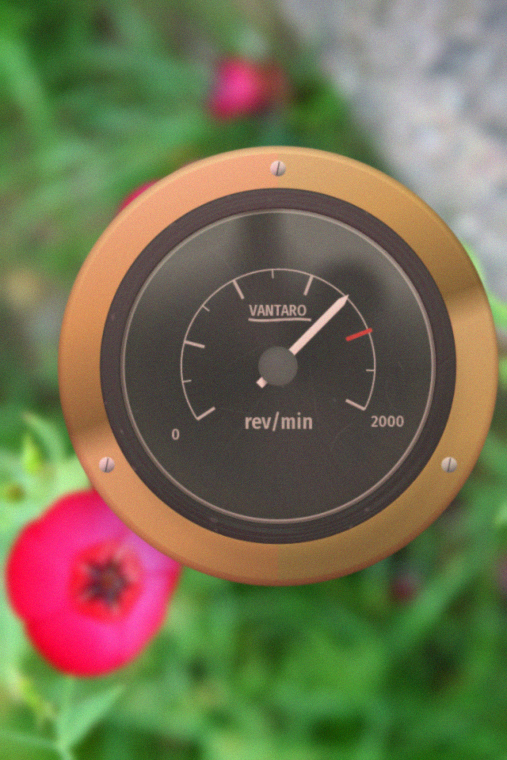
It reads 1400 rpm
